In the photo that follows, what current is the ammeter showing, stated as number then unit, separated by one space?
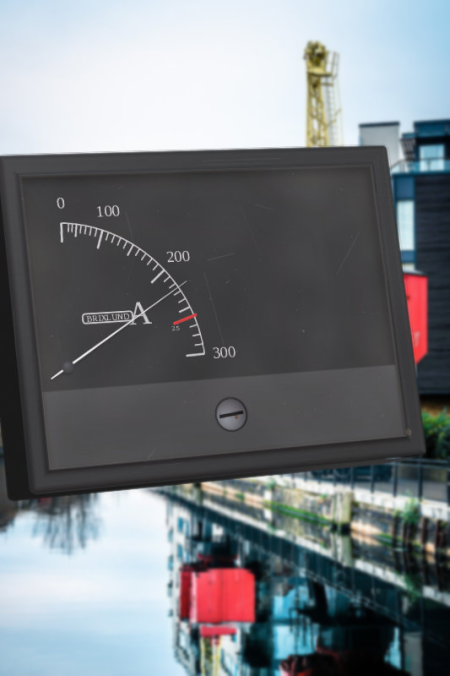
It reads 225 A
